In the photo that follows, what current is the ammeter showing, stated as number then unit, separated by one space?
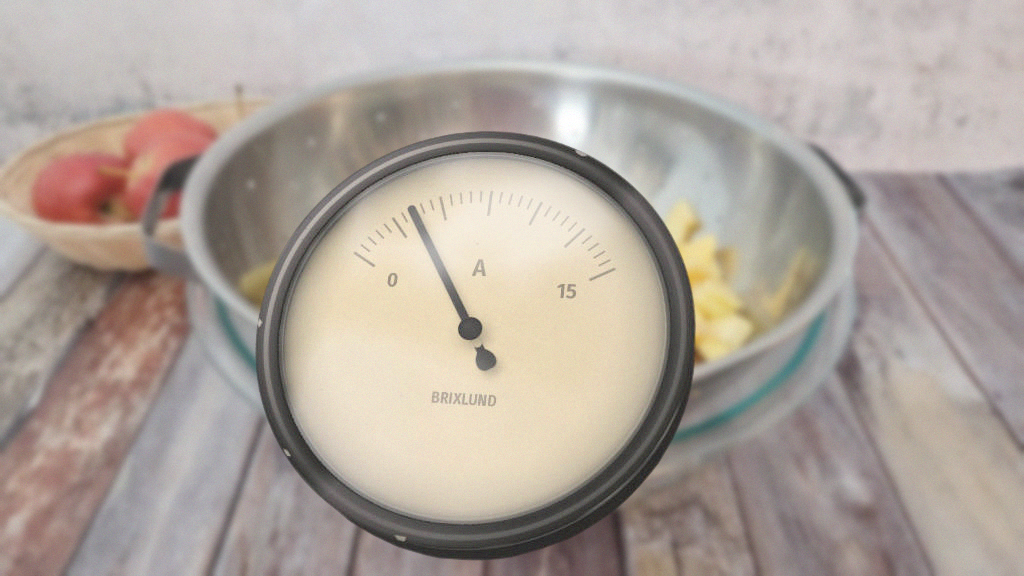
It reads 3.5 A
